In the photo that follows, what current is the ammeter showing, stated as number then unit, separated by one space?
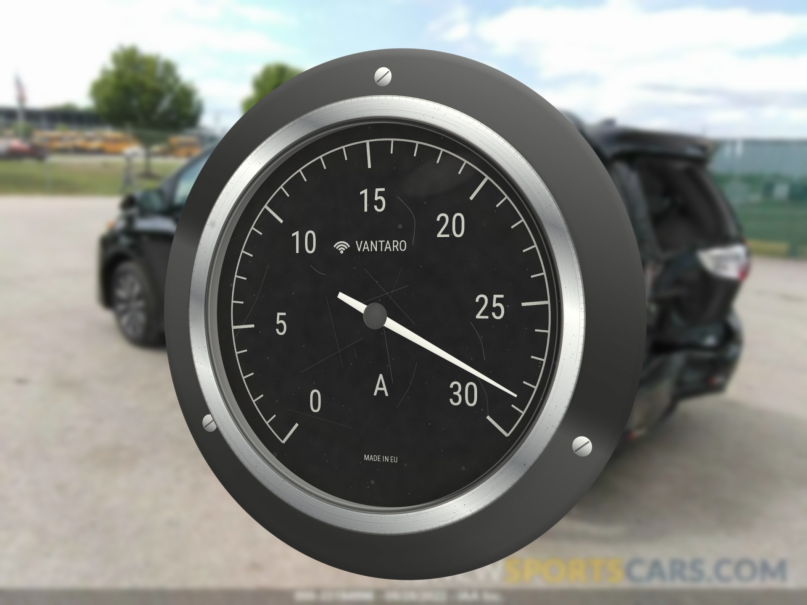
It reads 28.5 A
